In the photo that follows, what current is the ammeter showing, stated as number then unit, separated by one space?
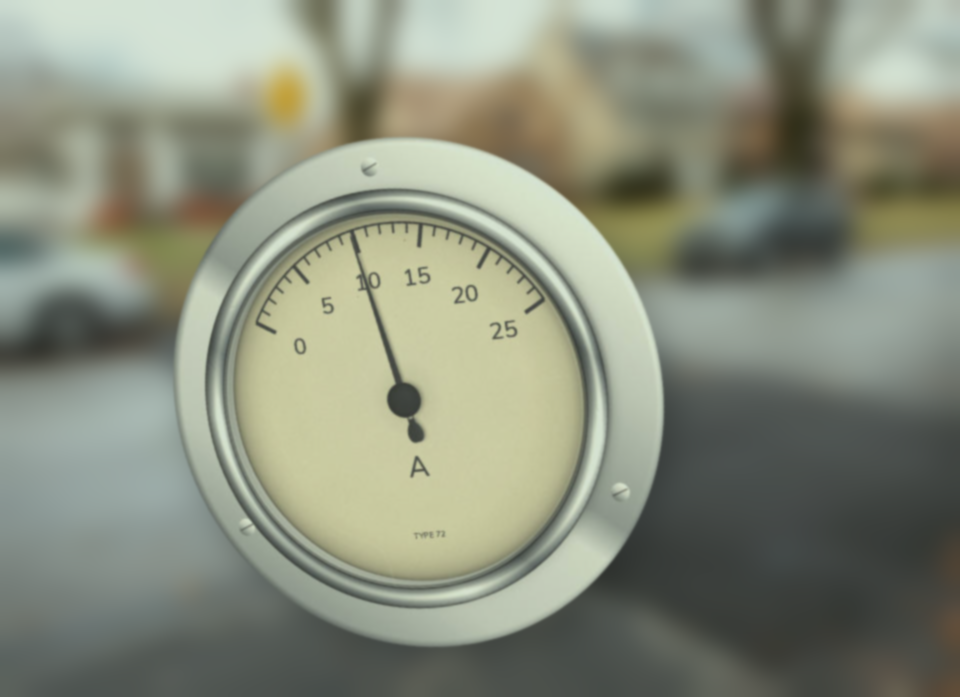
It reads 10 A
